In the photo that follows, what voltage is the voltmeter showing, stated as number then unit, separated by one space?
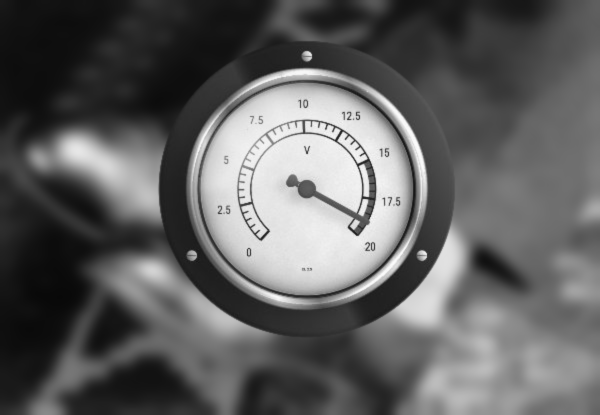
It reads 19 V
